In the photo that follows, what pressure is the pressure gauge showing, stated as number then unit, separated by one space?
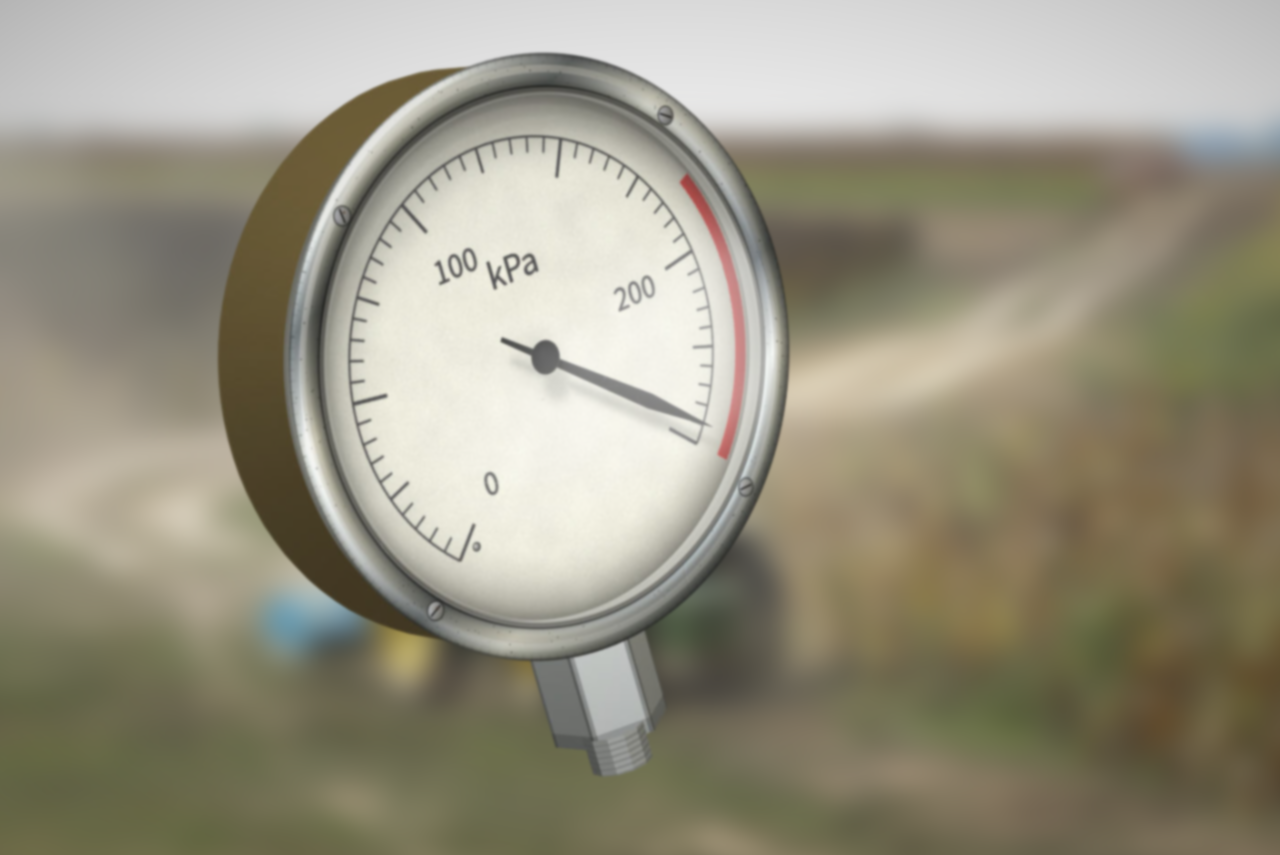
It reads 245 kPa
